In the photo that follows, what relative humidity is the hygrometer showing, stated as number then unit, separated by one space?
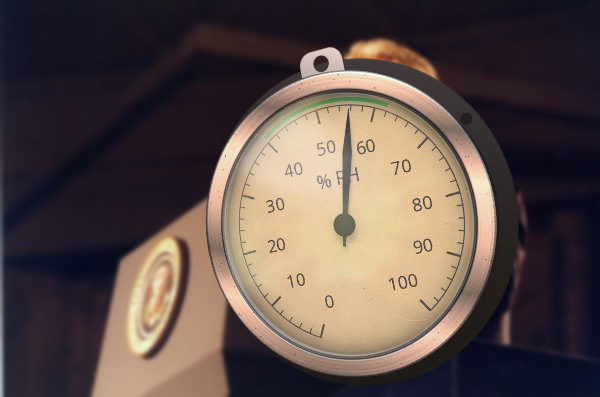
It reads 56 %
